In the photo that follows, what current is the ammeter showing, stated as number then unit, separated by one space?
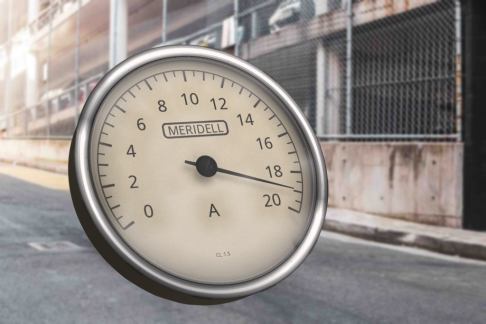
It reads 19 A
